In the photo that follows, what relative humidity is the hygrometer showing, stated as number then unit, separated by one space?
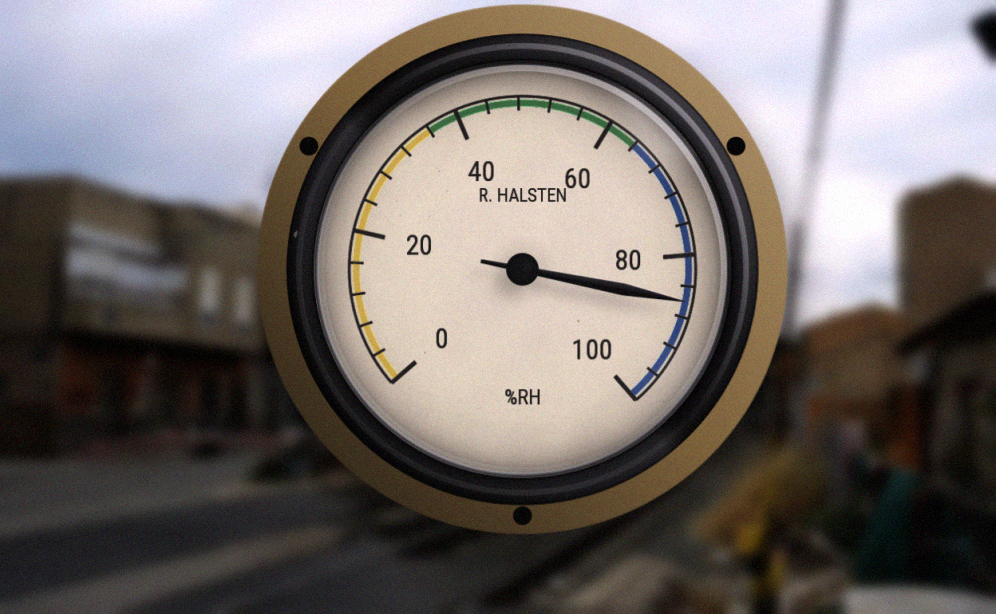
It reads 86 %
